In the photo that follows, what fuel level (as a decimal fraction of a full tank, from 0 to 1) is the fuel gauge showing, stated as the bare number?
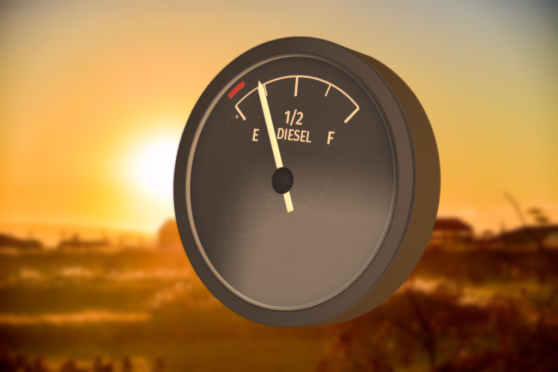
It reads 0.25
